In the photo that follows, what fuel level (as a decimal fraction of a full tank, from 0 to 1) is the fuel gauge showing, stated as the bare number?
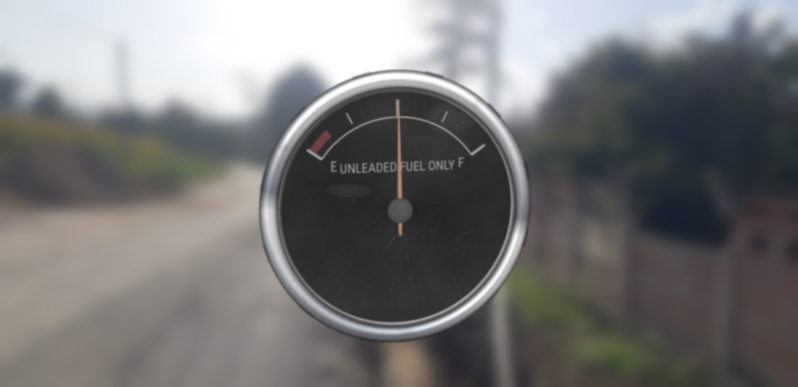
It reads 0.5
